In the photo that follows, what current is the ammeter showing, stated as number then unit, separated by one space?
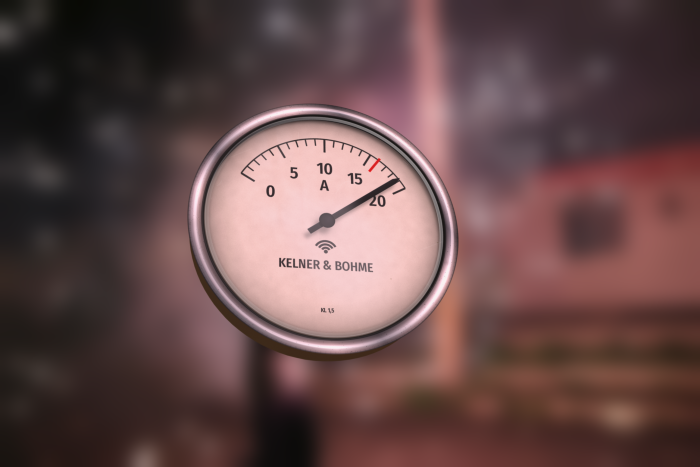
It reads 19 A
